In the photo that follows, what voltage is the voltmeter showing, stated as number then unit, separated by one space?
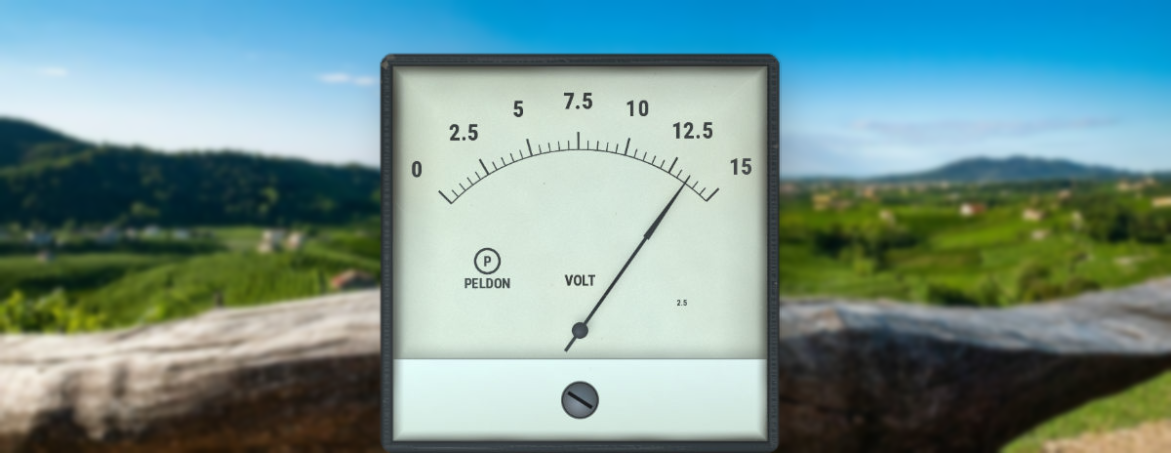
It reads 13.5 V
